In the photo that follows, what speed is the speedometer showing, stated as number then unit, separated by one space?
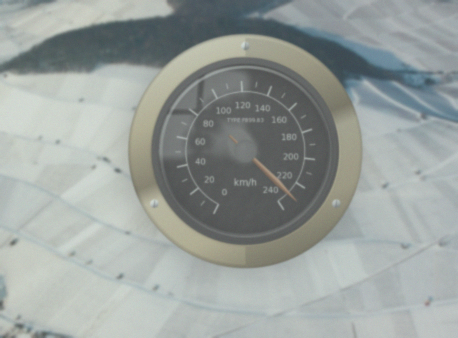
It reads 230 km/h
